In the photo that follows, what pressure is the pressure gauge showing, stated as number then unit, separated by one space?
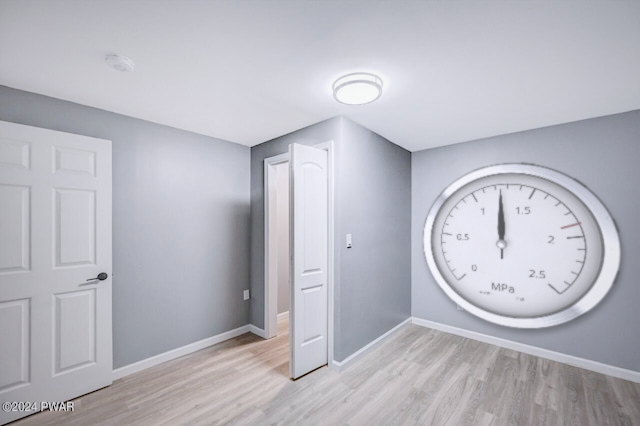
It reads 1.25 MPa
